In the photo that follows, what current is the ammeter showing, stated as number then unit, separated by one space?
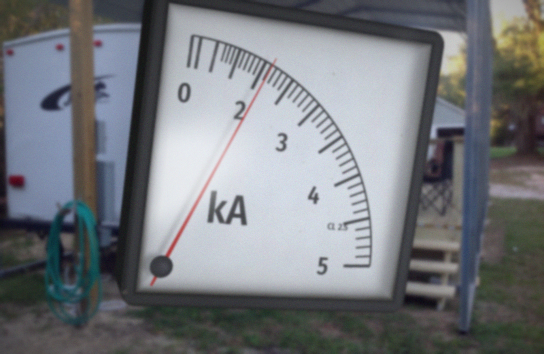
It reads 2.1 kA
